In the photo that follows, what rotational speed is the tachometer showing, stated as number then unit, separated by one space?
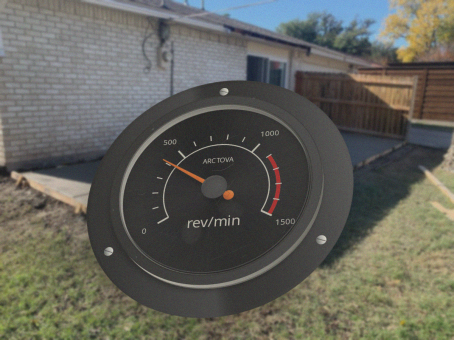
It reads 400 rpm
